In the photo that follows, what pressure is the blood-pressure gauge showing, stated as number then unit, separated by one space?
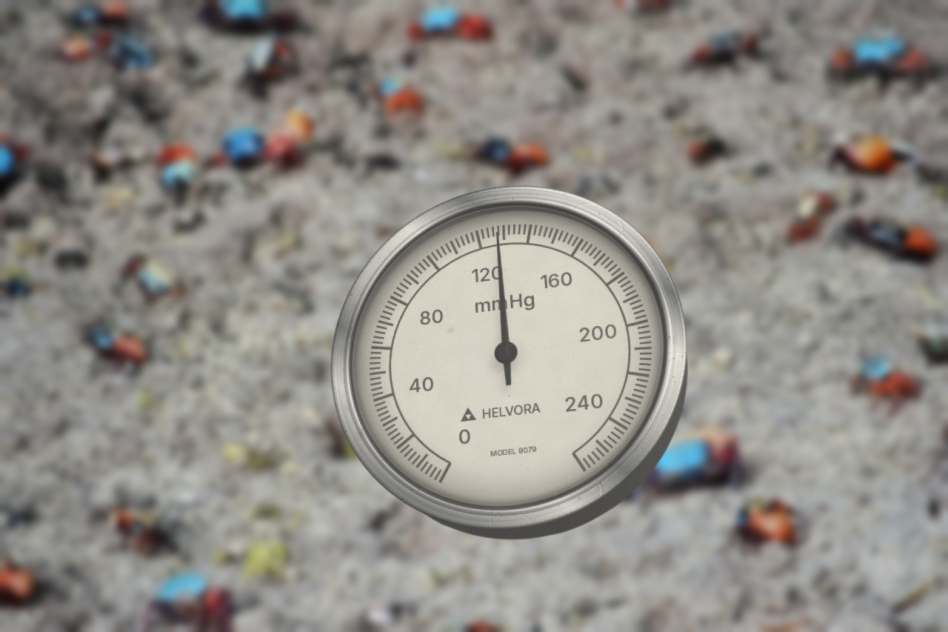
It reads 128 mmHg
